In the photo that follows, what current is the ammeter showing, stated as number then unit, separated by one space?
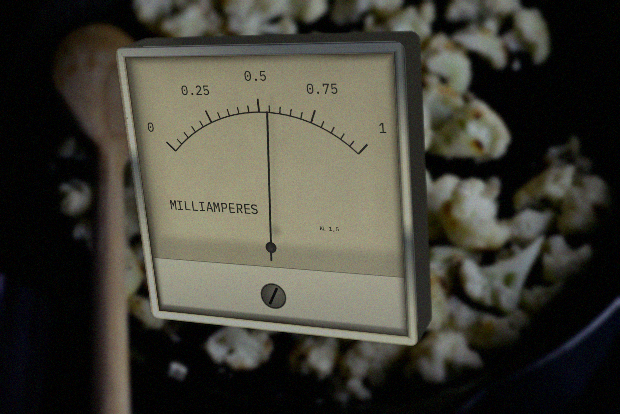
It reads 0.55 mA
